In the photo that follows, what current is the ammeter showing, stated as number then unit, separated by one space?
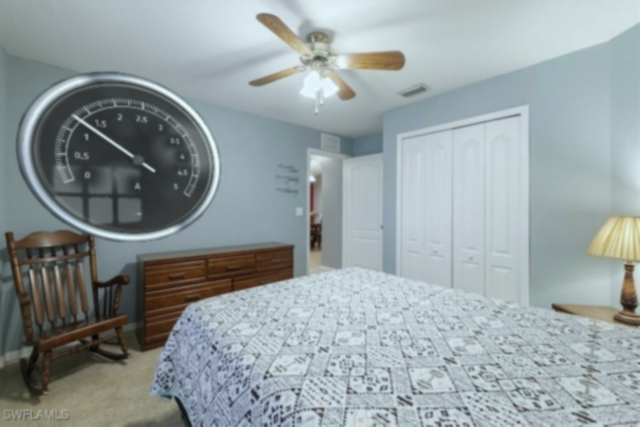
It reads 1.25 A
